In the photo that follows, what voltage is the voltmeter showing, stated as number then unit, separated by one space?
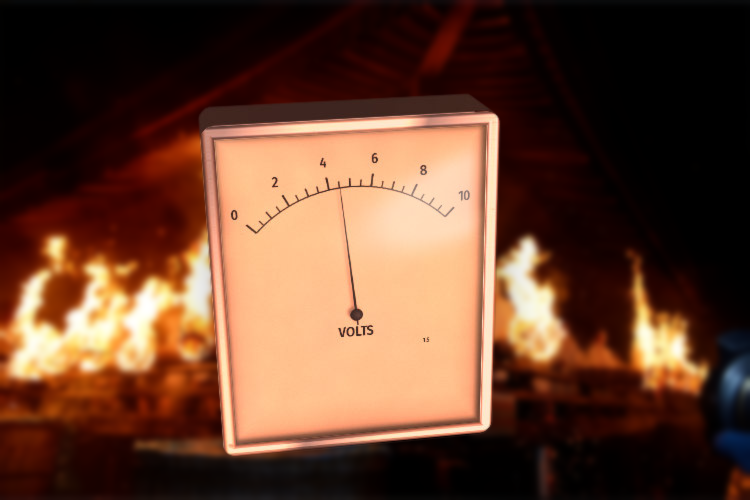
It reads 4.5 V
